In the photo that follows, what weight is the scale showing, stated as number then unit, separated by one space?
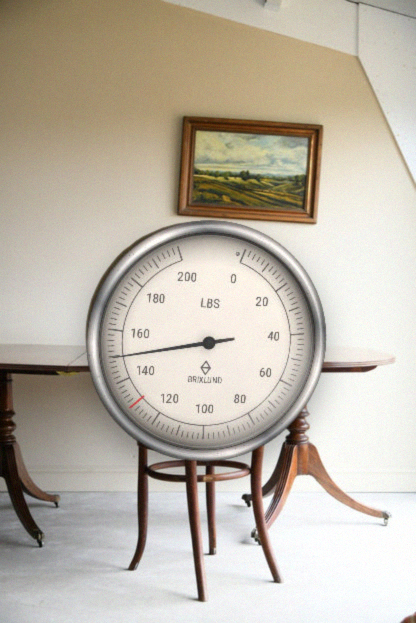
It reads 150 lb
